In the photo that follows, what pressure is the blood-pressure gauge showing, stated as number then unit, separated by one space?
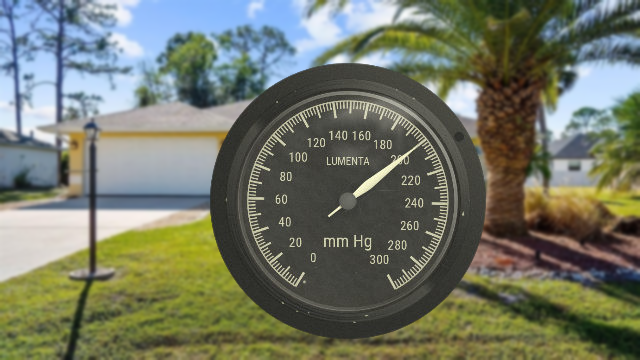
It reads 200 mmHg
